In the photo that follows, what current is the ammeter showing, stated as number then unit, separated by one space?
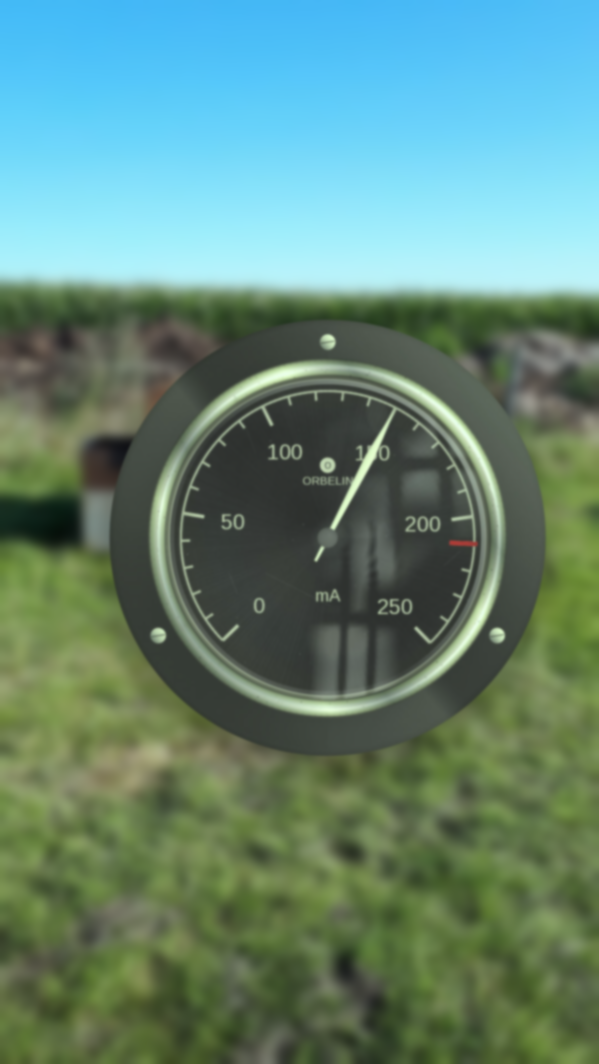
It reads 150 mA
